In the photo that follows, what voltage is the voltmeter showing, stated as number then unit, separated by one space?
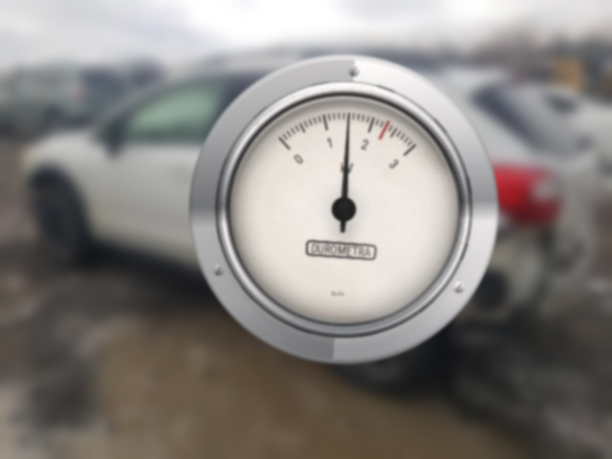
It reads 1.5 kV
